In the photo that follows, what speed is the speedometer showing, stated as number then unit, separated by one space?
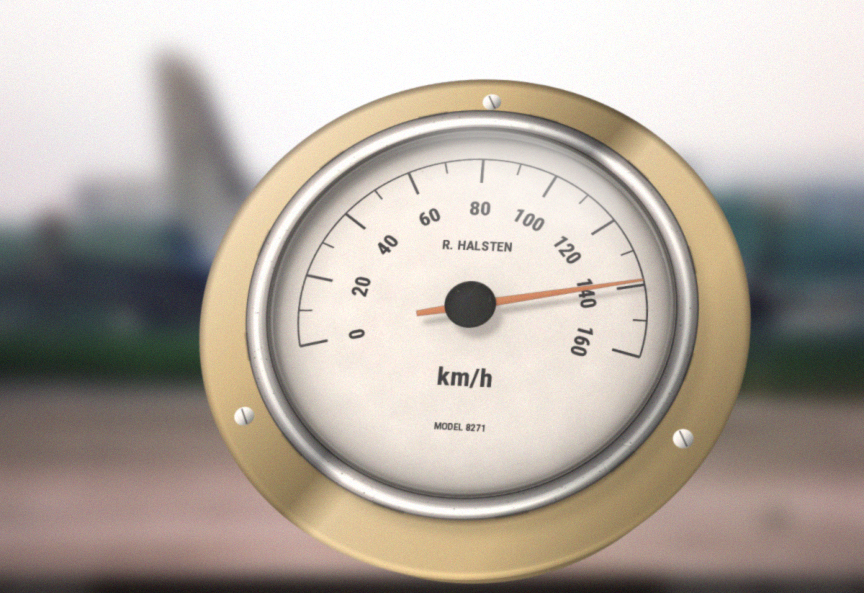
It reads 140 km/h
